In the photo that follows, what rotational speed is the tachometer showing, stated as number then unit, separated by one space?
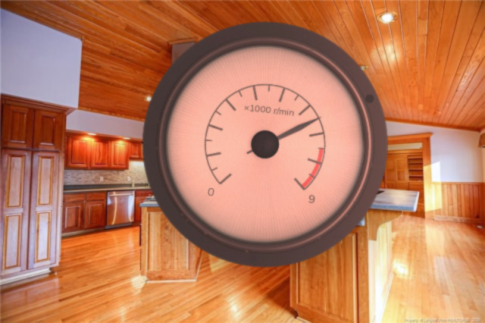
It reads 6500 rpm
